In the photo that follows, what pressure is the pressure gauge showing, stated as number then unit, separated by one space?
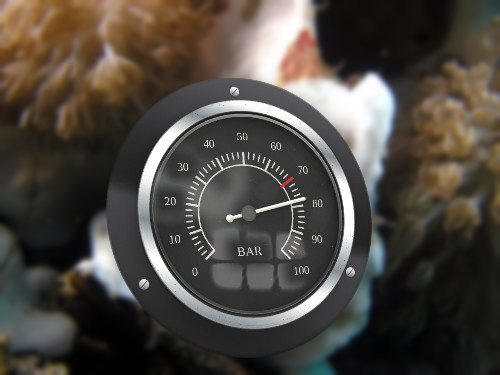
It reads 78 bar
